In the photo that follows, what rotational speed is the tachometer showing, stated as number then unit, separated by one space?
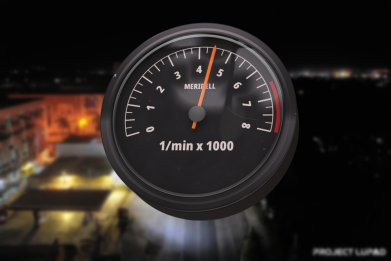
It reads 4500 rpm
